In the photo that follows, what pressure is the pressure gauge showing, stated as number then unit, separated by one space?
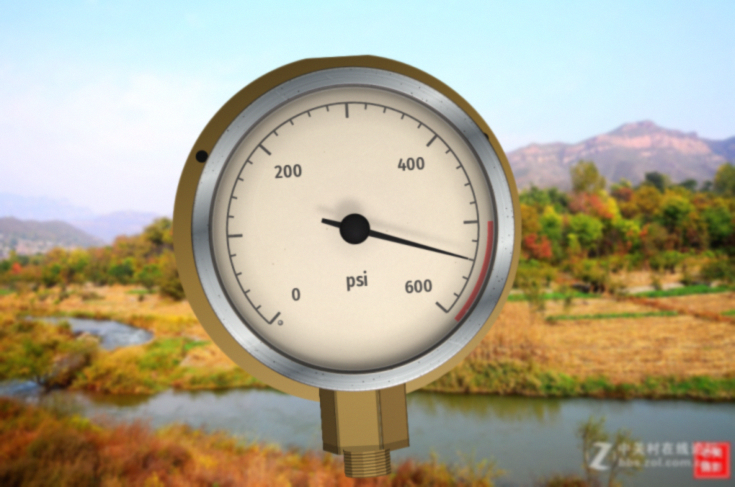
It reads 540 psi
